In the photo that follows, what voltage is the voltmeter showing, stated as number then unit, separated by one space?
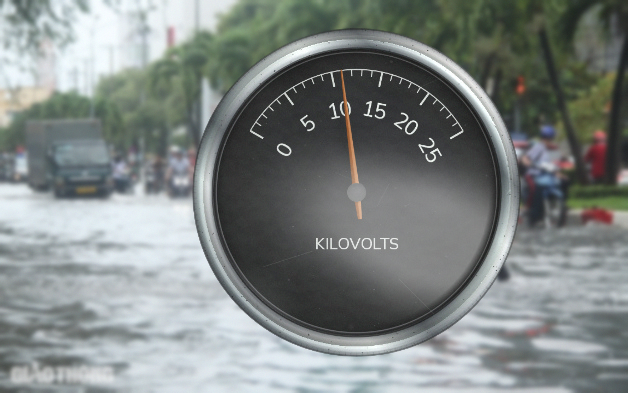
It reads 11 kV
